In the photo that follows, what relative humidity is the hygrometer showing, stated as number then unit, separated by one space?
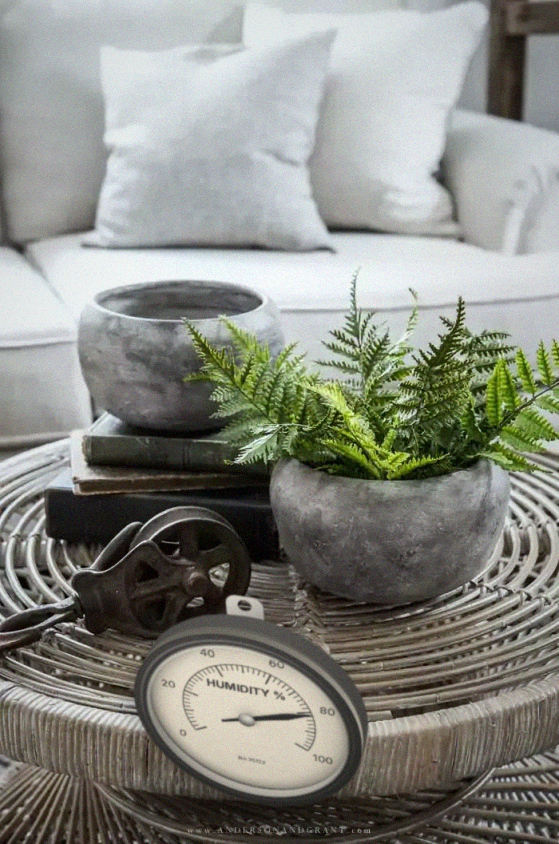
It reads 80 %
